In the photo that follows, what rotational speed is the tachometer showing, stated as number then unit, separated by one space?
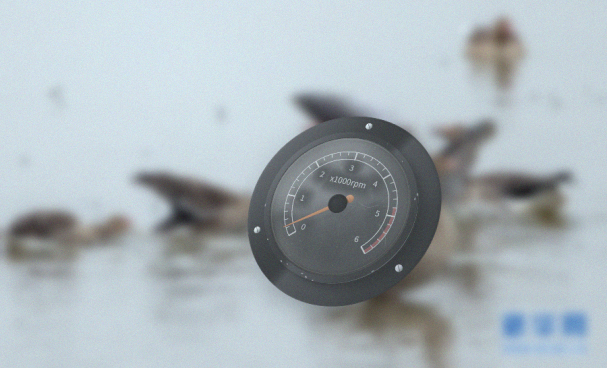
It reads 200 rpm
